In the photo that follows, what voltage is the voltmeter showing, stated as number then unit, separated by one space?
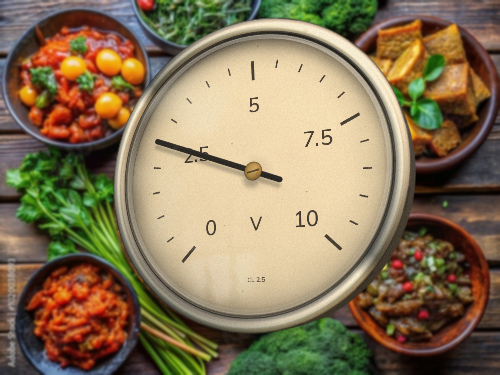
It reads 2.5 V
